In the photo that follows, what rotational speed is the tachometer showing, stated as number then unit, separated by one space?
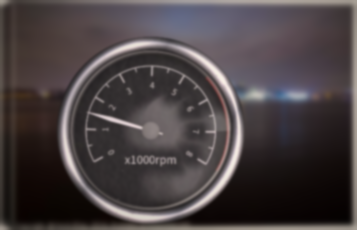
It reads 1500 rpm
